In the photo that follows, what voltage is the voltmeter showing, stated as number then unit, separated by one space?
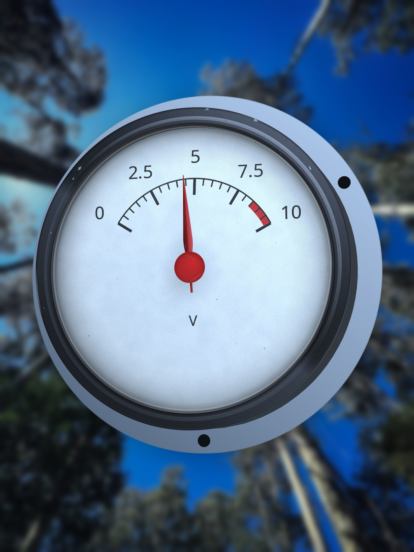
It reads 4.5 V
